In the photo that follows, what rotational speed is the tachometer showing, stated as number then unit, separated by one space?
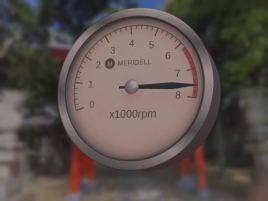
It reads 7600 rpm
